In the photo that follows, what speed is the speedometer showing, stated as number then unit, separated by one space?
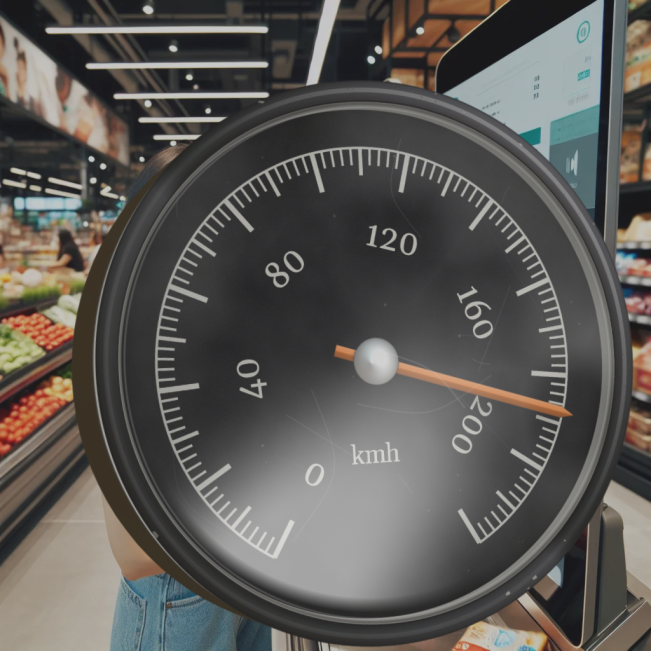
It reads 188 km/h
